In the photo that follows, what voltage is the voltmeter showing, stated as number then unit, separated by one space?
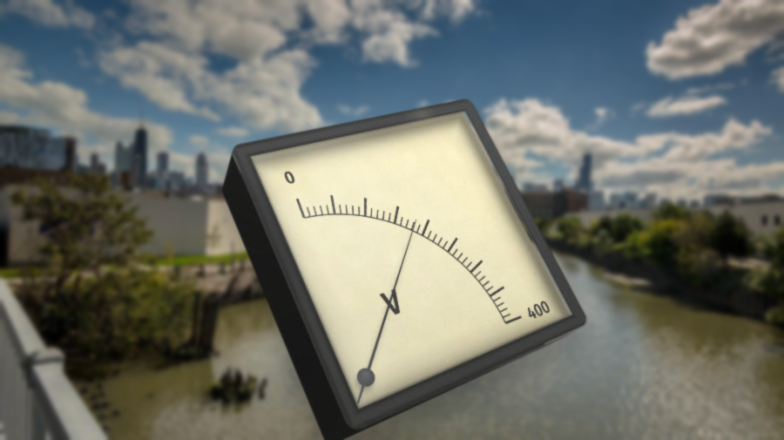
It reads 180 V
